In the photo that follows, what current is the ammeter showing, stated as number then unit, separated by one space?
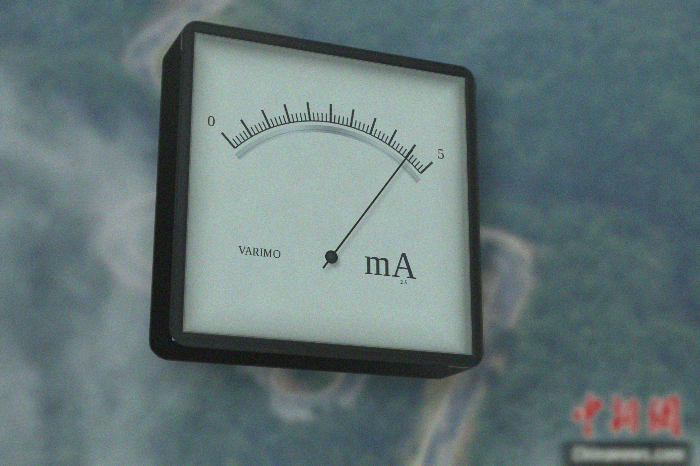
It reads 4.5 mA
